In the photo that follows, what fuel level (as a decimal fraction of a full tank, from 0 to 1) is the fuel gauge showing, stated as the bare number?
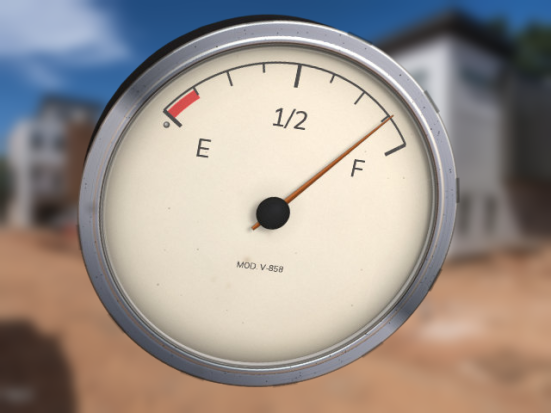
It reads 0.875
